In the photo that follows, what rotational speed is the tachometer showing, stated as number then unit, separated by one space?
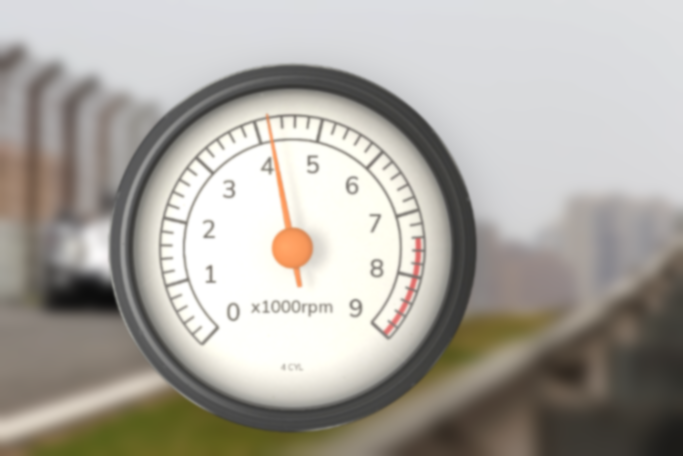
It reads 4200 rpm
